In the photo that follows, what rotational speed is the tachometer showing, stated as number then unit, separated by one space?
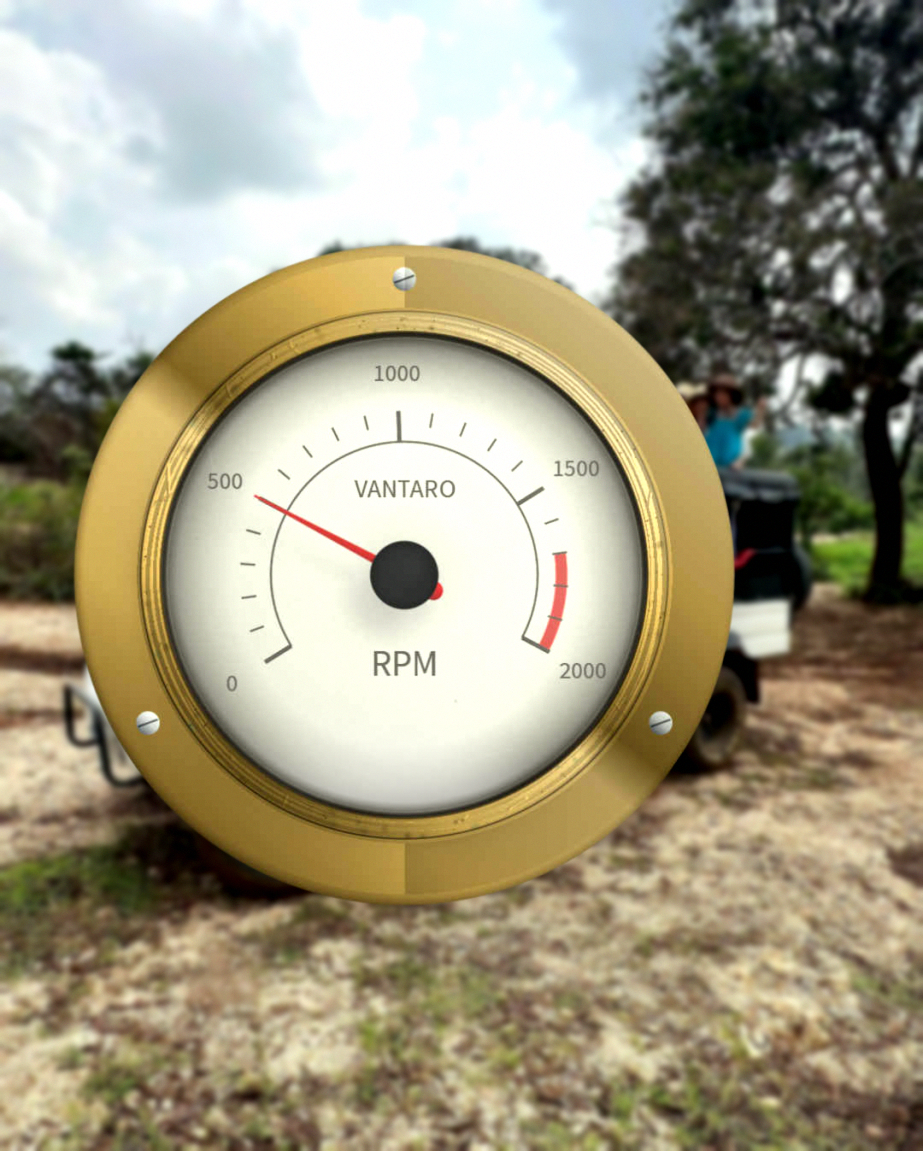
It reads 500 rpm
